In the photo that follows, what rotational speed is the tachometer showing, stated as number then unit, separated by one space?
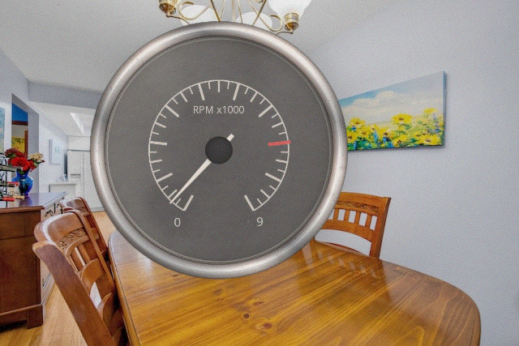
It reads 375 rpm
